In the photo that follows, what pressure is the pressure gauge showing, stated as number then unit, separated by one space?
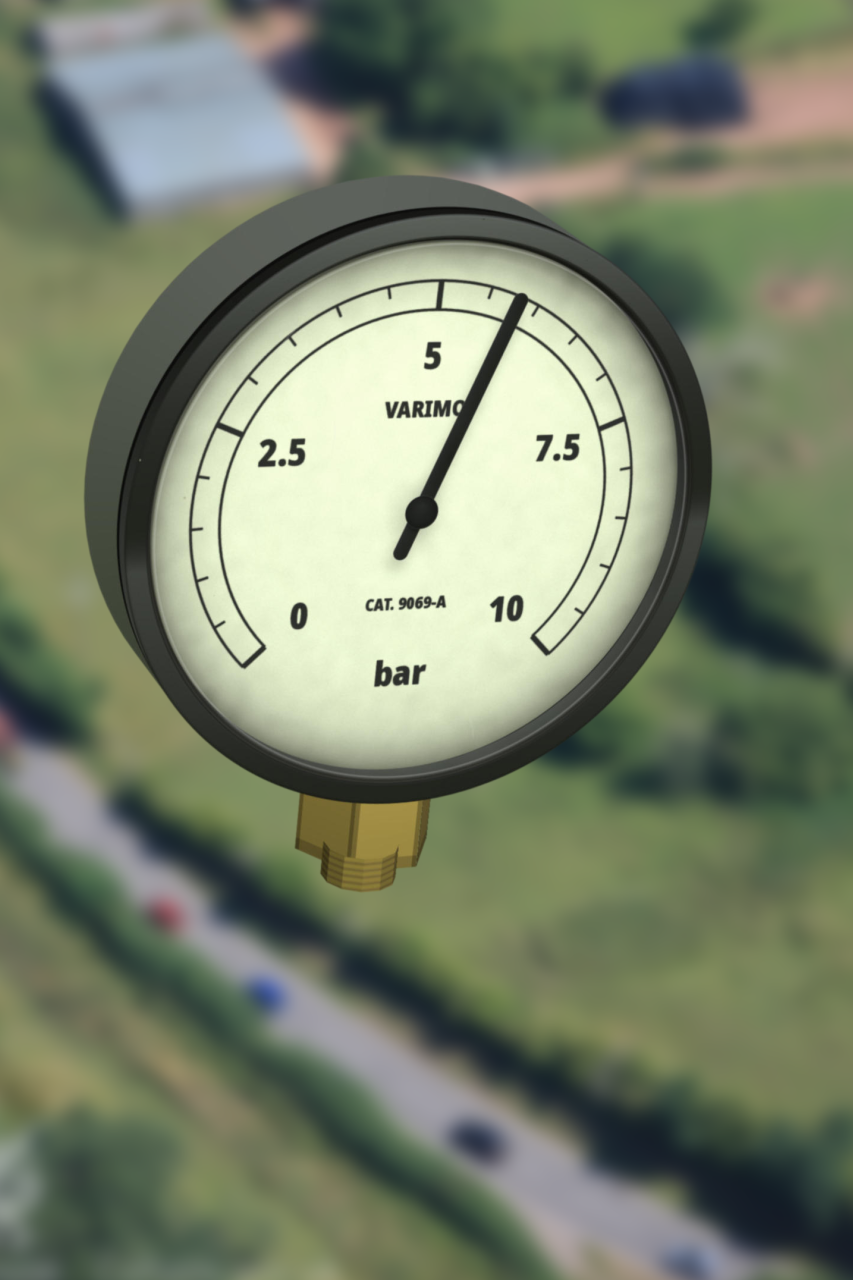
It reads 5.75 bar
